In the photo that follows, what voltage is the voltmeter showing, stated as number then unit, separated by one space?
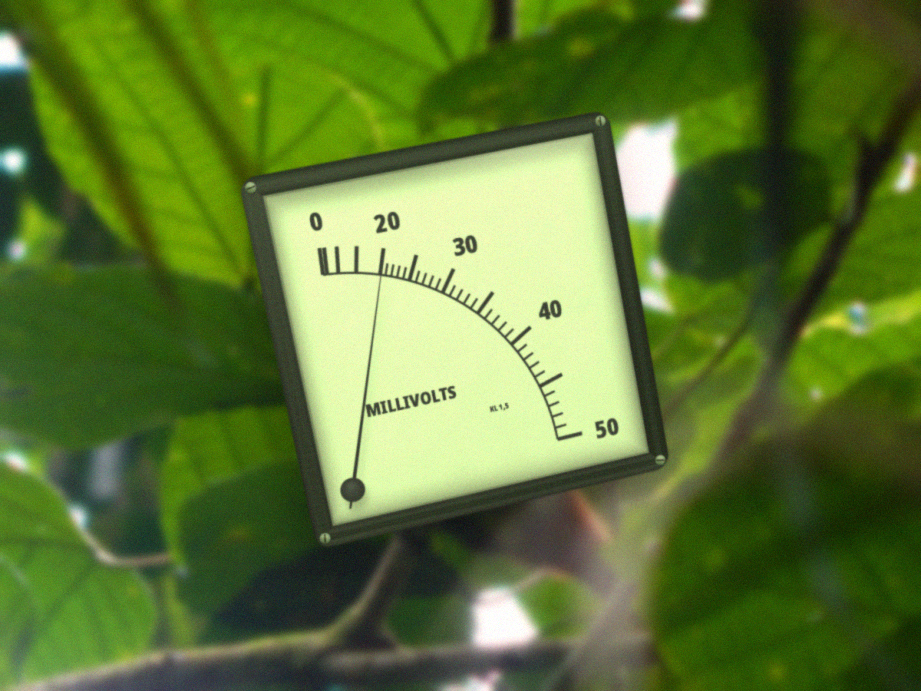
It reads 20 mV
